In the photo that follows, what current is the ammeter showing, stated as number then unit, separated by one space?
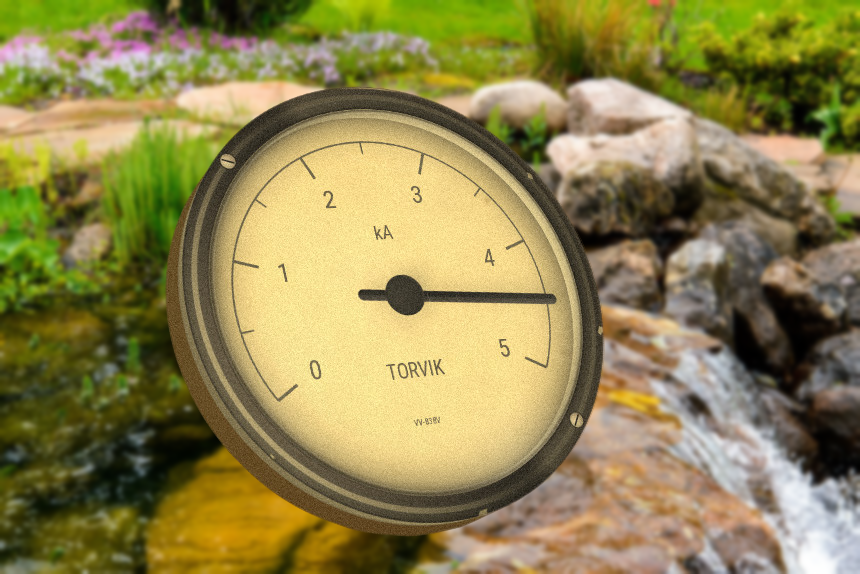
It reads 4.5 kA
